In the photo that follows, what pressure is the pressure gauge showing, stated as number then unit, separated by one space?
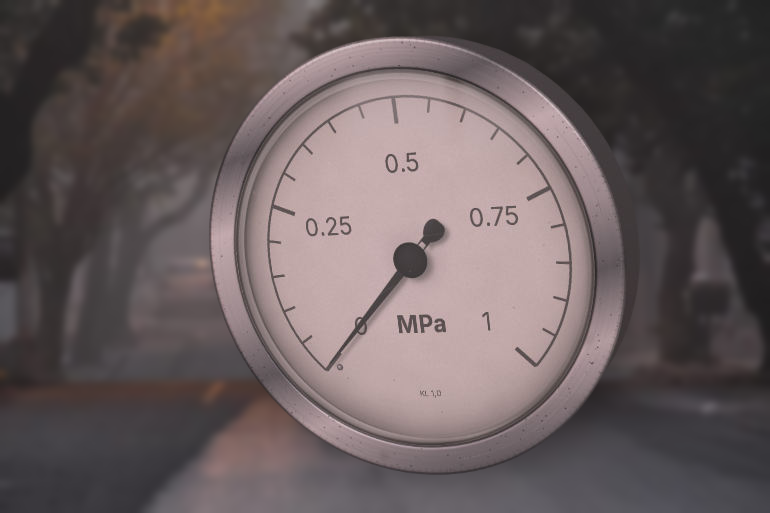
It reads 0 MPa
